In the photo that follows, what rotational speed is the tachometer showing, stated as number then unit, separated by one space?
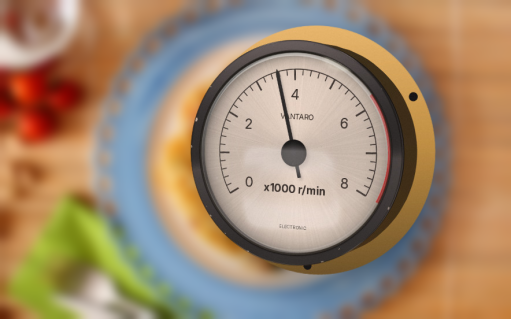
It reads 3600 rpm
